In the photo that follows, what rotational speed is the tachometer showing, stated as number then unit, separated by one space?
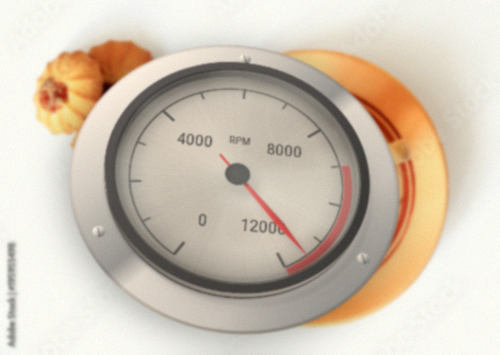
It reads 11500 rpm
